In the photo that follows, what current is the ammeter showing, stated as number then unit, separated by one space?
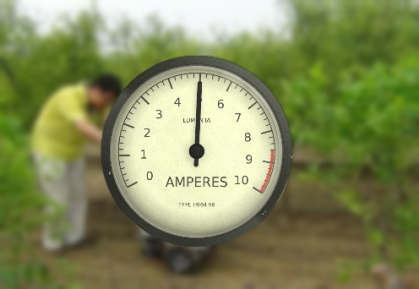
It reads 5 A
